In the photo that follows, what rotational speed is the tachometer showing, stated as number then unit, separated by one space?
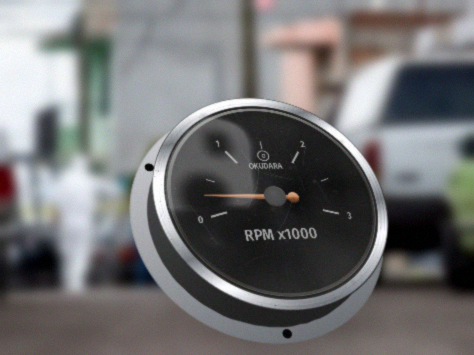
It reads 250 rpm
